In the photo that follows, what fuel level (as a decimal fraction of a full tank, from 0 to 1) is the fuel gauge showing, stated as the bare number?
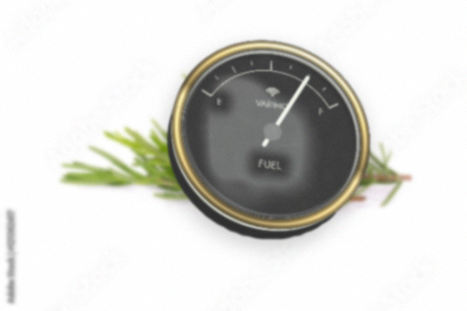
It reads 0.75
